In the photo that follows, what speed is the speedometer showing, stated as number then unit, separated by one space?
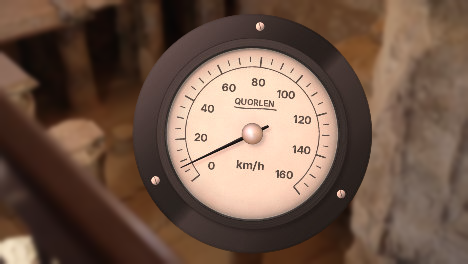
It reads 7.5 km/h
